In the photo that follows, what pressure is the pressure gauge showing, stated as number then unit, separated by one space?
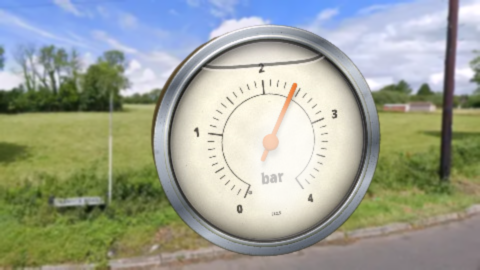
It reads 2.4 bar
